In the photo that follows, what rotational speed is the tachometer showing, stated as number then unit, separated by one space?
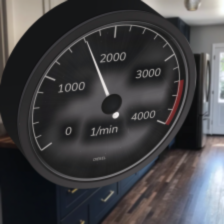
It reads 1600 rpm
